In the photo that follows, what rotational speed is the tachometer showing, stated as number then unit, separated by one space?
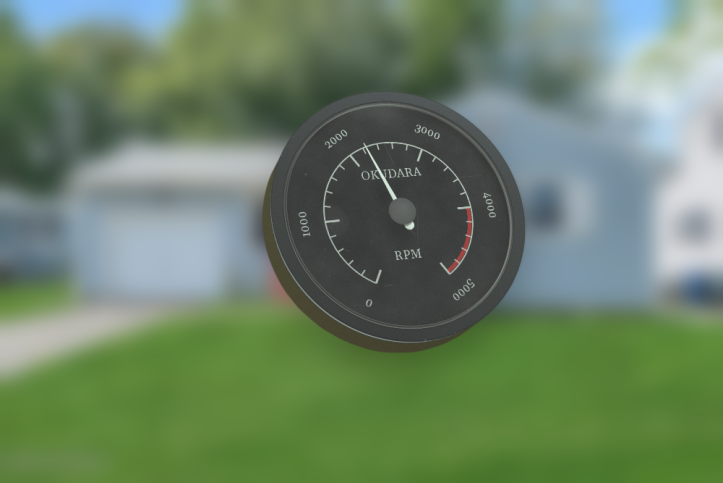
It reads 2200 rpm
